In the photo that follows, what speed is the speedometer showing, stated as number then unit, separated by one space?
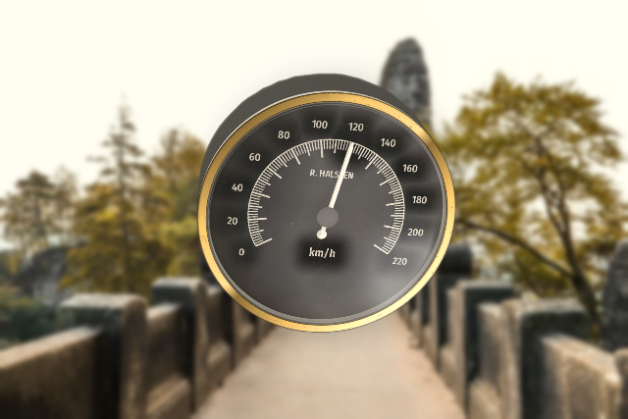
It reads 120 km/h
